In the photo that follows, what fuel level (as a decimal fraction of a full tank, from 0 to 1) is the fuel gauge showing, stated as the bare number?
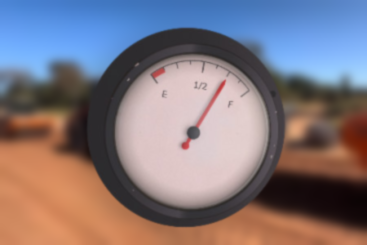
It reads 0.75
